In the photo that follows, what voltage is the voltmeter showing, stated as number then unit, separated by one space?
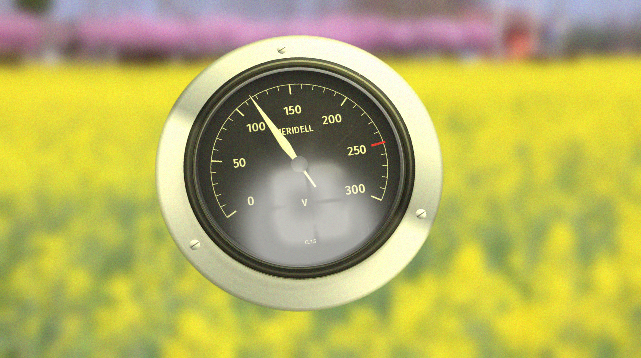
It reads 115 V
